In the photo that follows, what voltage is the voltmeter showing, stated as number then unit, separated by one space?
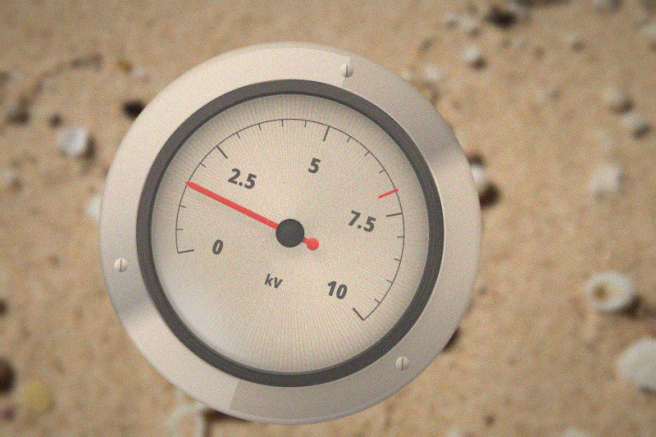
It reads 1.5 kV
